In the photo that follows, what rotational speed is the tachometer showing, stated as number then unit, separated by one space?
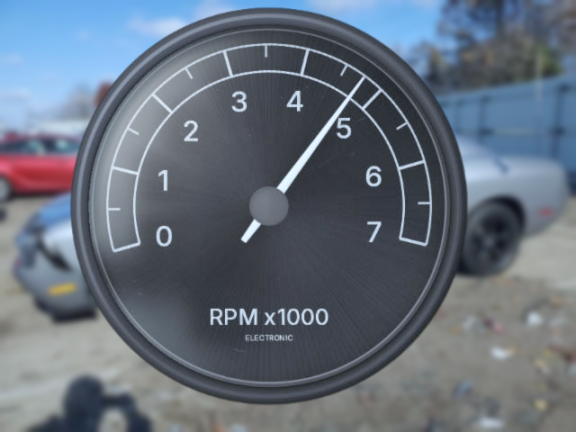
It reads 4750 rpm
